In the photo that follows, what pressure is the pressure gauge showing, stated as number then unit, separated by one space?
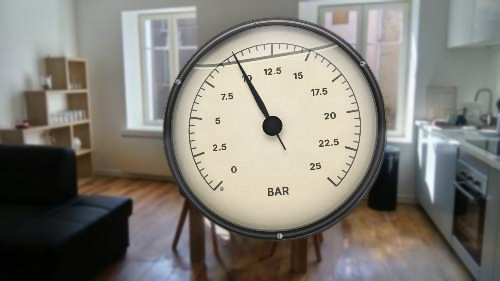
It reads 10 bar
